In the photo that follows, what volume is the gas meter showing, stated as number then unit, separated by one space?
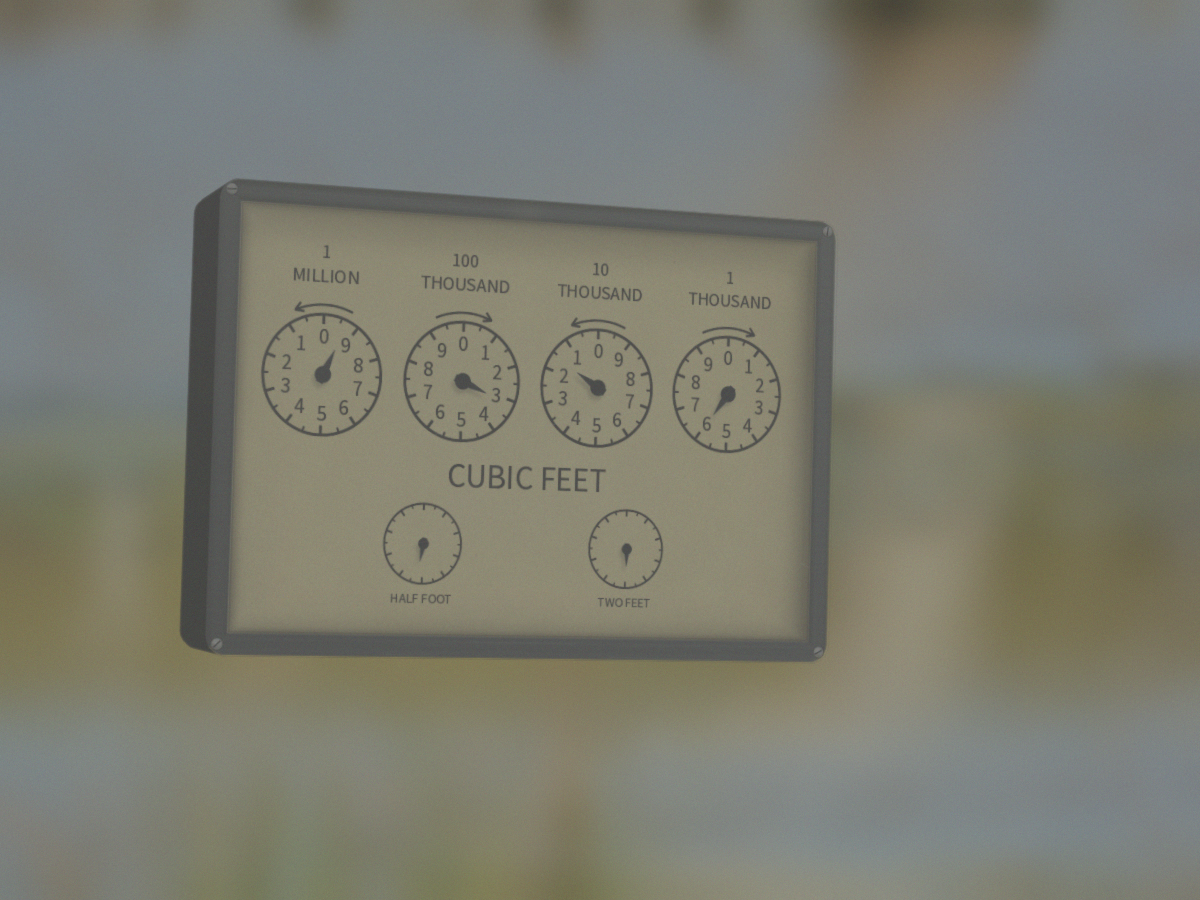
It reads 931600 ft³
